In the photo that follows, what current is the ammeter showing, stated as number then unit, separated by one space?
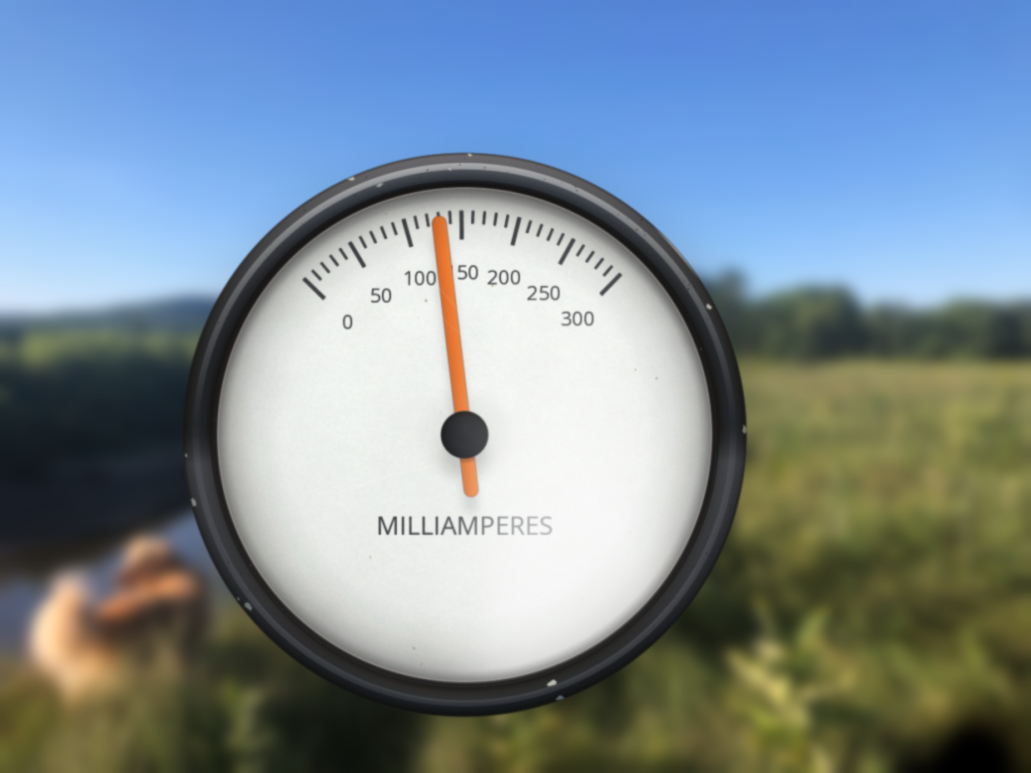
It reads 130 mA
